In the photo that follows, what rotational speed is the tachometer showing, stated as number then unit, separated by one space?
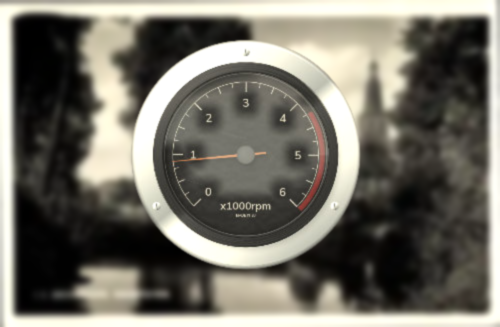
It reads 875 rpm
